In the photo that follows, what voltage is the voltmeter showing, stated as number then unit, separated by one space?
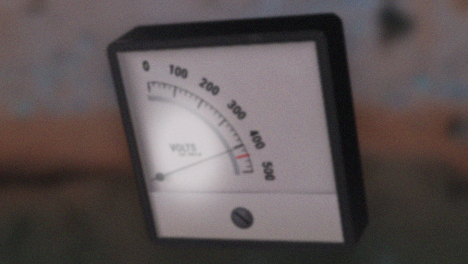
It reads 400 V
